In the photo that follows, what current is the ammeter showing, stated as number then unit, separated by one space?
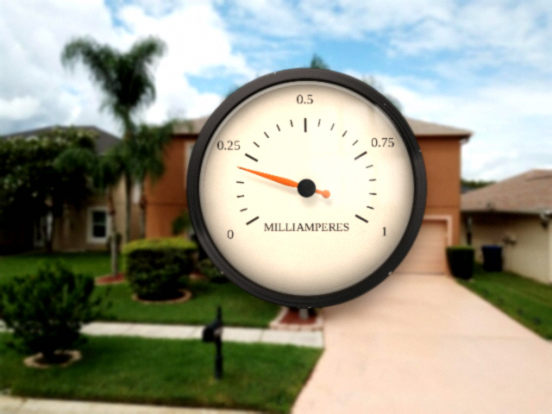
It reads 0.2 mA
